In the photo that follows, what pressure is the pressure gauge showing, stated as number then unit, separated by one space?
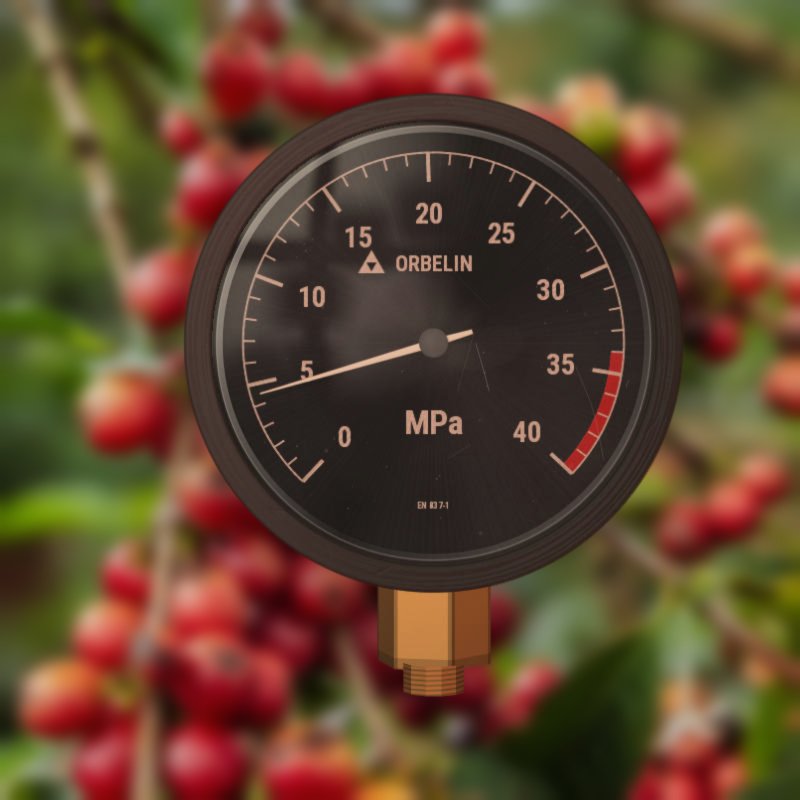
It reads 4.5 MPa
